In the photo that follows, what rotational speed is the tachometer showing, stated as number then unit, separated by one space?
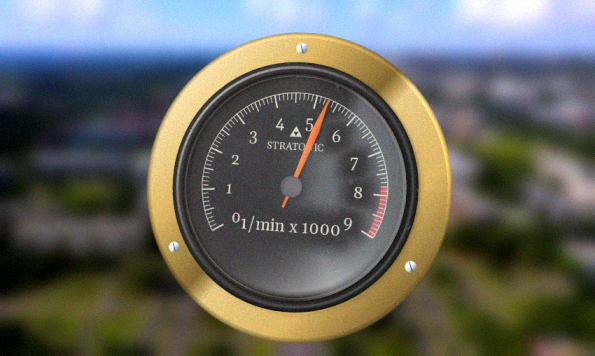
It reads 5300 rpm
